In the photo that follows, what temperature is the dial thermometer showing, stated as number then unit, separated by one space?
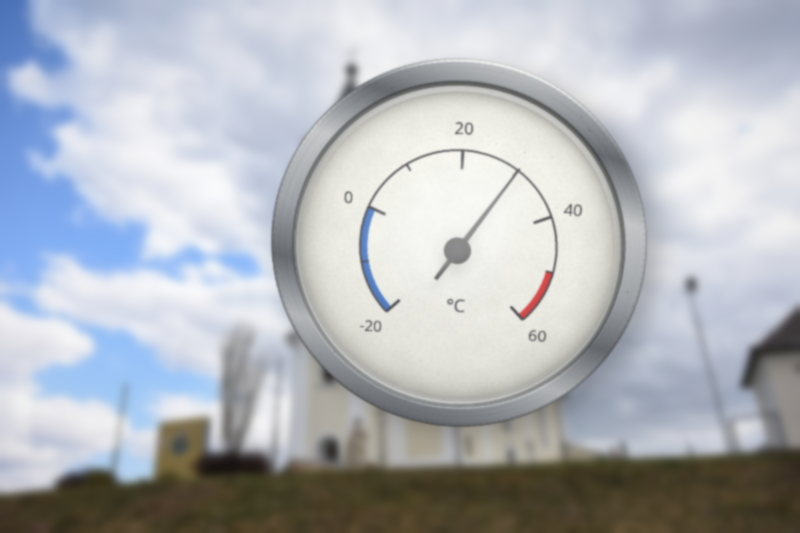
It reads 30 °C
